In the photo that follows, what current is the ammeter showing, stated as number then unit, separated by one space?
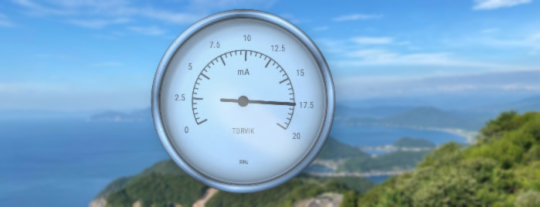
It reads 17.5 mA
